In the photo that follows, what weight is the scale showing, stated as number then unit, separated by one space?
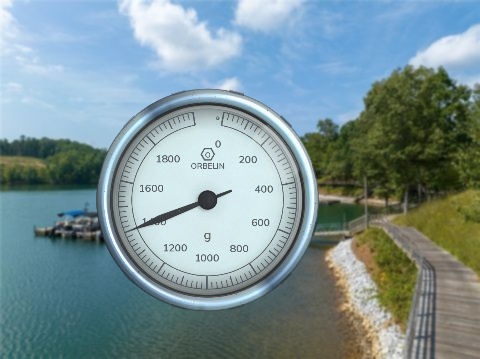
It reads 1400 g
